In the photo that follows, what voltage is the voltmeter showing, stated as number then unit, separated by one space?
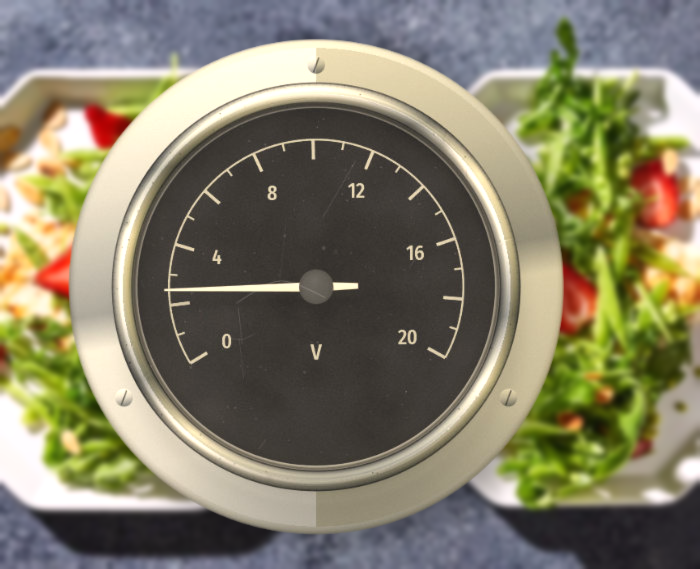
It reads 2.5 V
